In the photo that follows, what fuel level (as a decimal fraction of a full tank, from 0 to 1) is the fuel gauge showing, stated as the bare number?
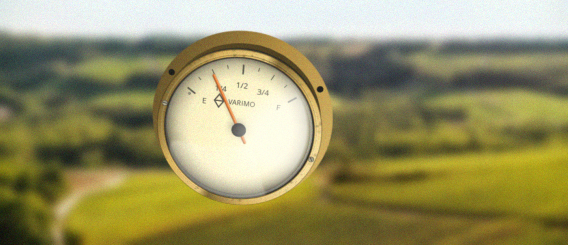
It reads 0.25
